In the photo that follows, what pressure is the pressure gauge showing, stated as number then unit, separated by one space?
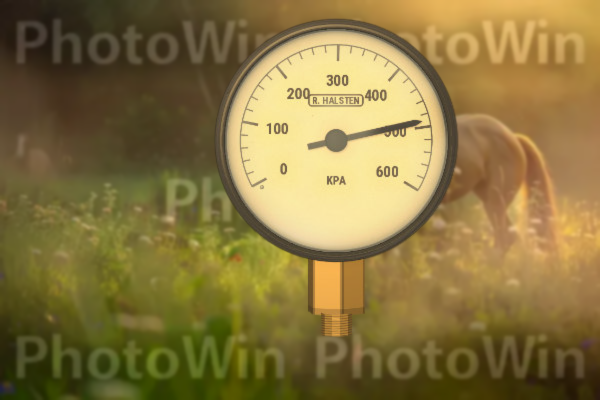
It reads 490 kPa
